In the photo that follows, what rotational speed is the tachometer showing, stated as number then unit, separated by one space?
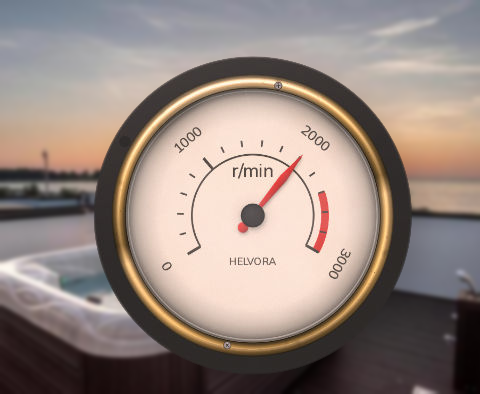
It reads 2000 rpm
